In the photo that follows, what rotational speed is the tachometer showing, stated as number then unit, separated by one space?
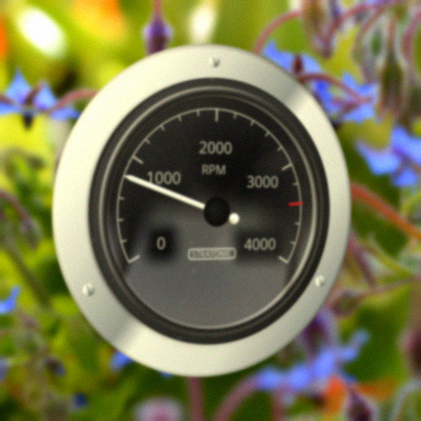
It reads 800 rpm
